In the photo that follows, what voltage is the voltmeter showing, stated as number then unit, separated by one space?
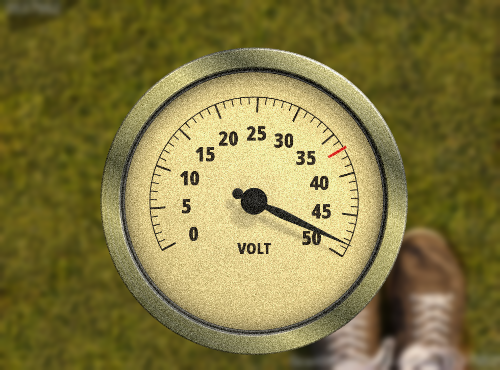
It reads 48.5 V
